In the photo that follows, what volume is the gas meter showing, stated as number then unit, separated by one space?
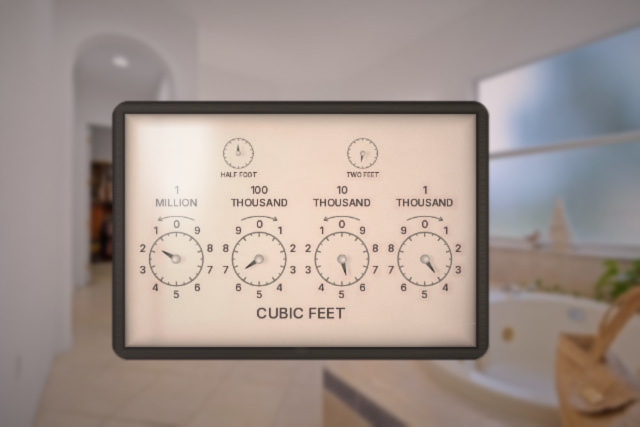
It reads 165400 ft³
